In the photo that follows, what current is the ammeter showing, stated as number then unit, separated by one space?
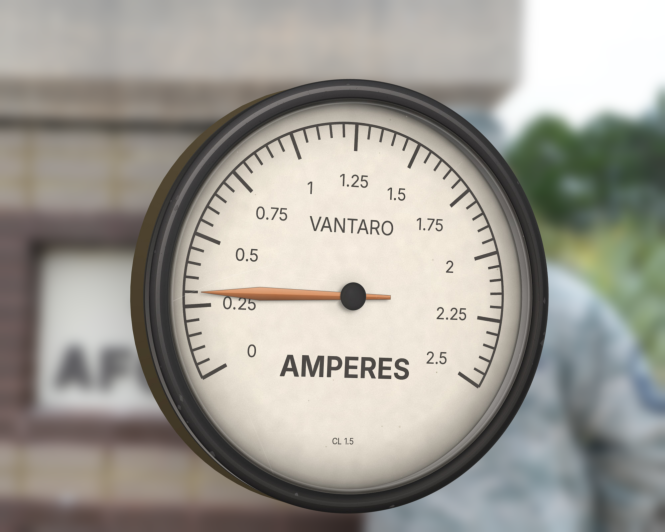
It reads 0.3 A
